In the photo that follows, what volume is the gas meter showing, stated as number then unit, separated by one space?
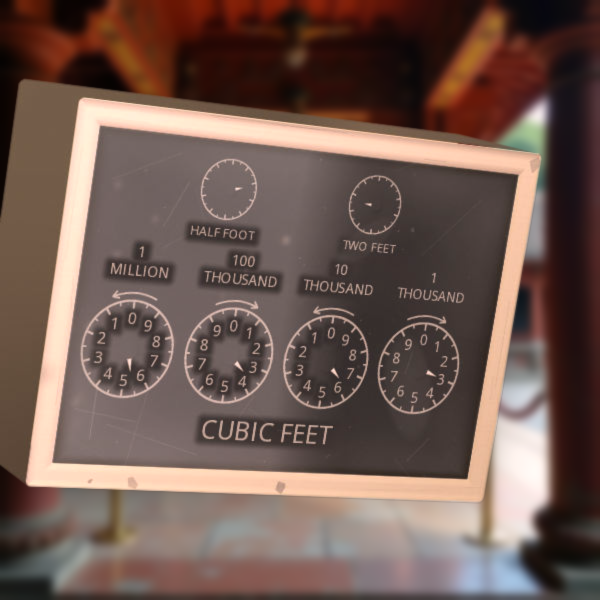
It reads 536300 ft³
